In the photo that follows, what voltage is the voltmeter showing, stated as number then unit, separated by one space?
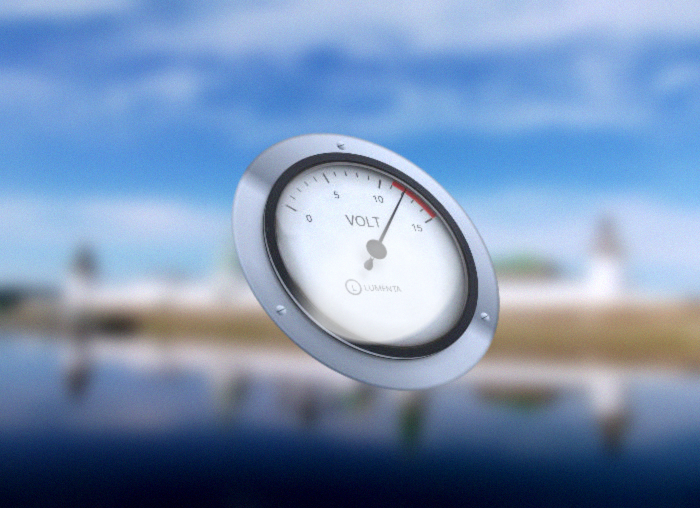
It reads 12 V
